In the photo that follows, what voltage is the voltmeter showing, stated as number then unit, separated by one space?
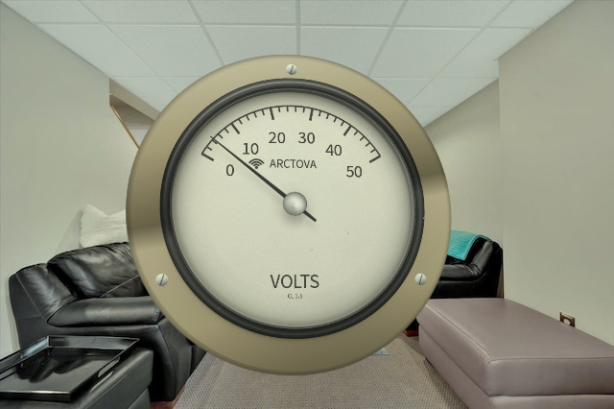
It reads 4 V
